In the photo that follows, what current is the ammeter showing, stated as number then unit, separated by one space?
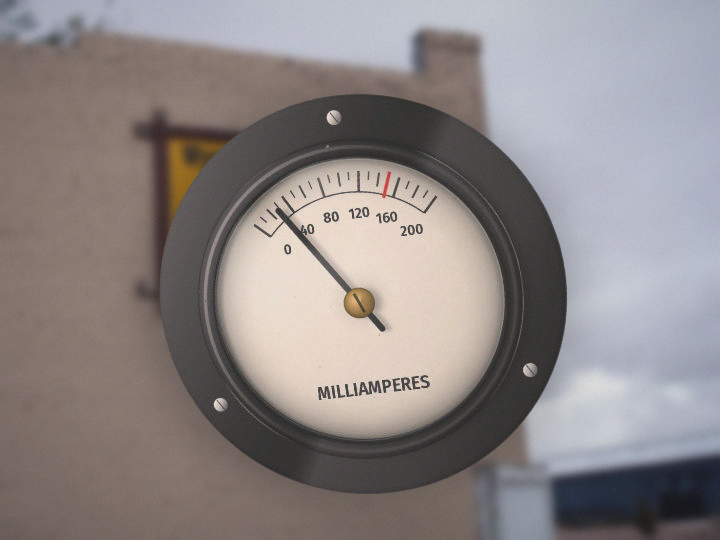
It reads 30 mA
